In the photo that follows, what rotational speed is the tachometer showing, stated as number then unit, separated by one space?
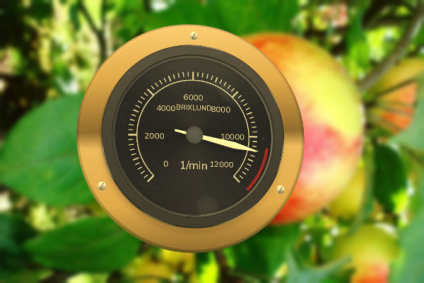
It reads 10600 rpm
